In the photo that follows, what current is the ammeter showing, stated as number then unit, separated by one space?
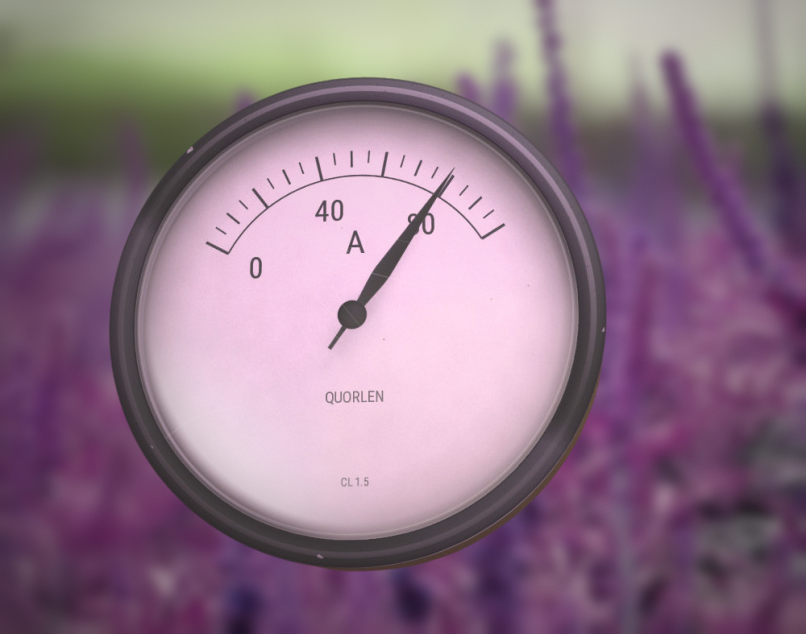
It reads 80 A
